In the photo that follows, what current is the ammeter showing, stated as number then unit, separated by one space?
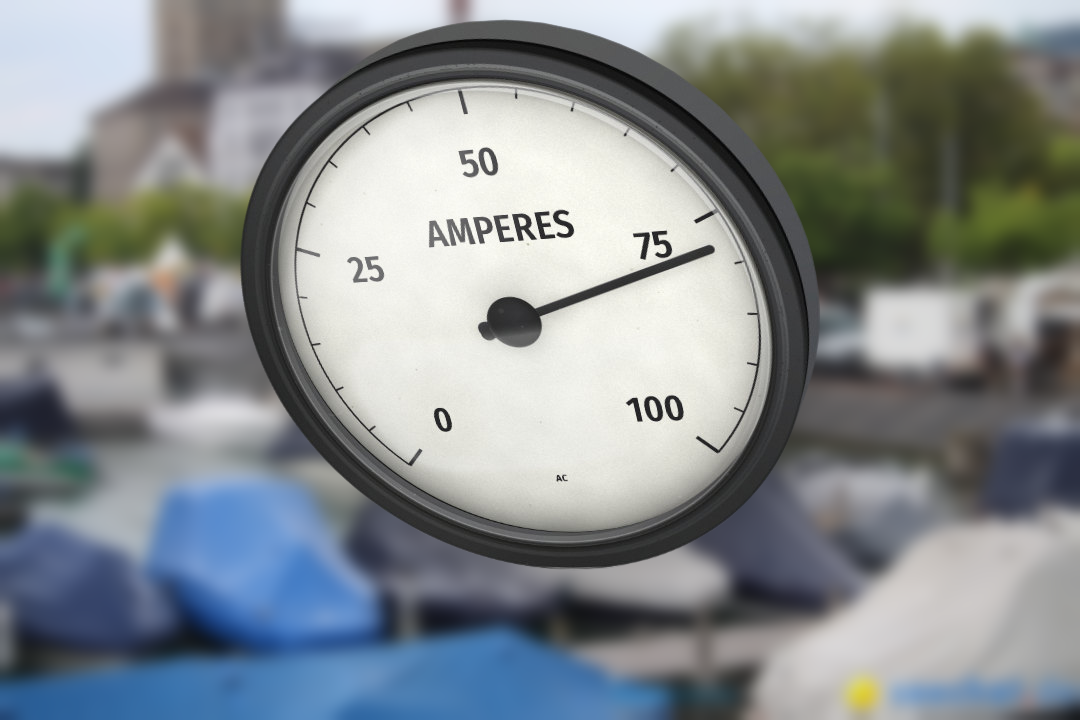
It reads 77.5 A
